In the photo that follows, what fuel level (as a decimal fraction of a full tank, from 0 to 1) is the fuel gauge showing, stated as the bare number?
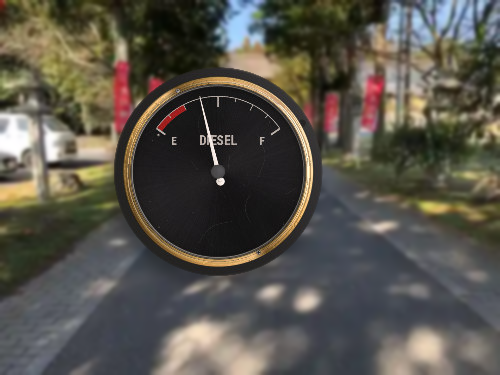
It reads 0.375
